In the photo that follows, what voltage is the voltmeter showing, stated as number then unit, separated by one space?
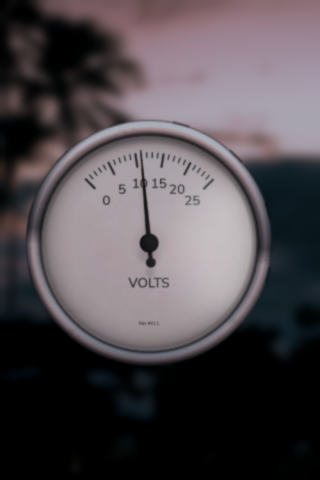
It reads 11 V
